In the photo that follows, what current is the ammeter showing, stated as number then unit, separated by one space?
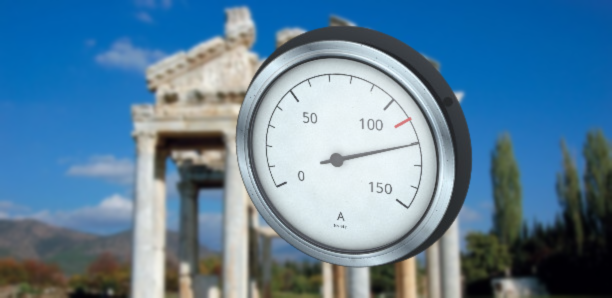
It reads 120 A
